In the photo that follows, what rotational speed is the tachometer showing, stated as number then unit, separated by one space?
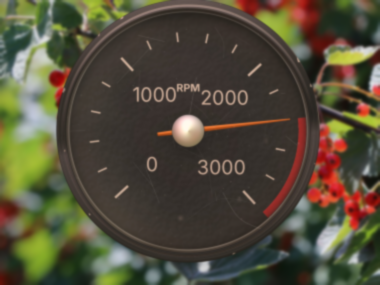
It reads 2400 rpm
